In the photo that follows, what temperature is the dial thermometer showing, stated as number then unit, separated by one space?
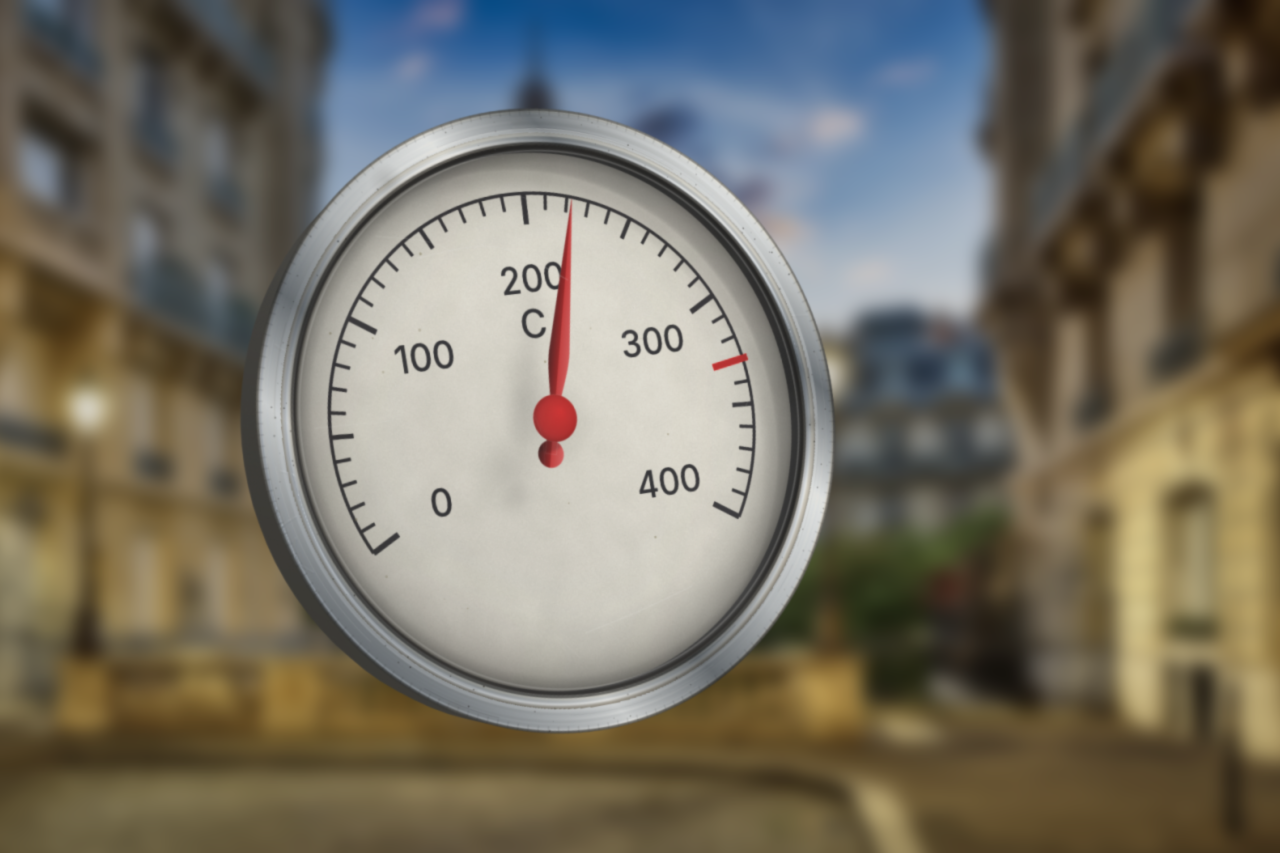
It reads 220 °C
